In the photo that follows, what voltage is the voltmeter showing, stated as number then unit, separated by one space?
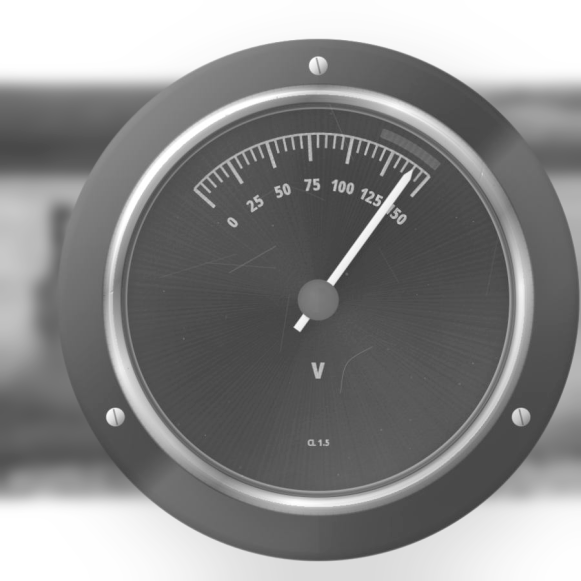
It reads 140 V
